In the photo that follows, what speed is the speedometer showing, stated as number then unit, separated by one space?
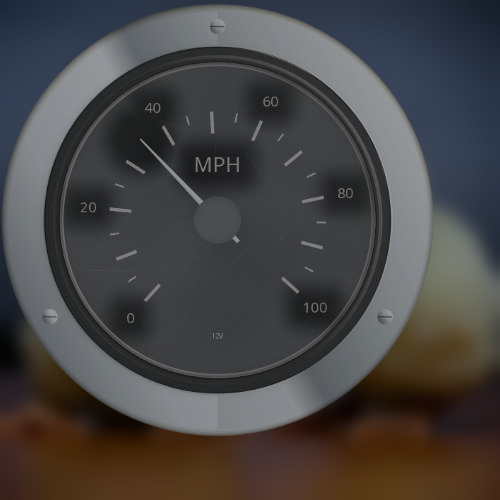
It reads 35 mph
